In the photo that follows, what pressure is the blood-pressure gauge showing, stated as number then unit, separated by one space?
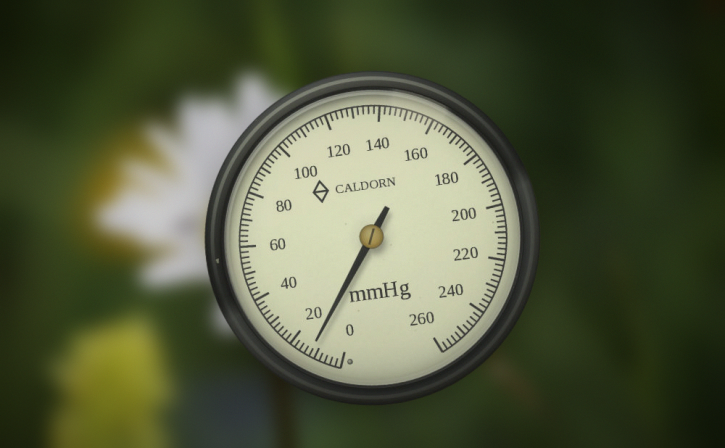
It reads 12 mmHg
